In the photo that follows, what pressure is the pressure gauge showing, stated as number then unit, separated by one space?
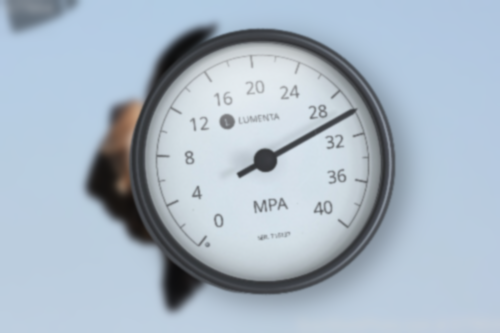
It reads 30 MPa
